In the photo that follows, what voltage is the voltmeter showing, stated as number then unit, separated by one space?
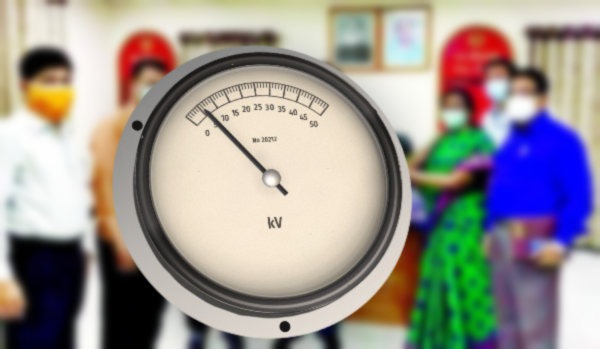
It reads 5 kV
